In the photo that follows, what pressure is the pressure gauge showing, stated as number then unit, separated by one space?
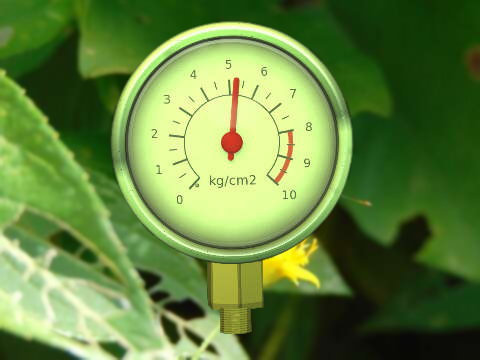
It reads 5.25 kg/cm²
